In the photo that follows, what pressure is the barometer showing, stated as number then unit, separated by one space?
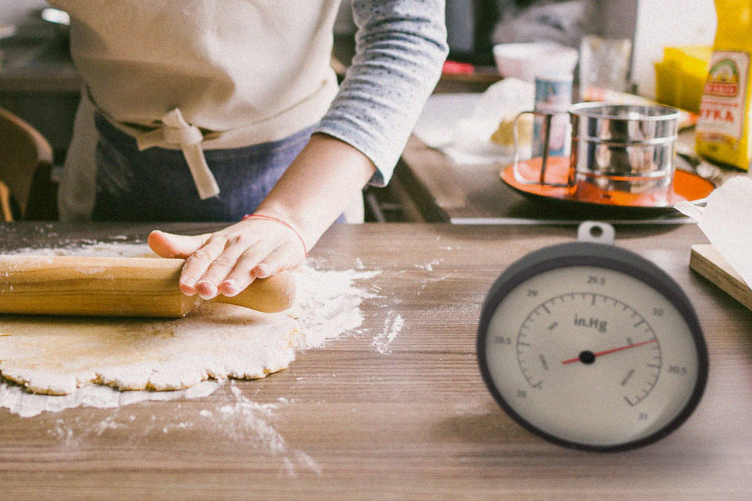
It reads 30.2 inHg
